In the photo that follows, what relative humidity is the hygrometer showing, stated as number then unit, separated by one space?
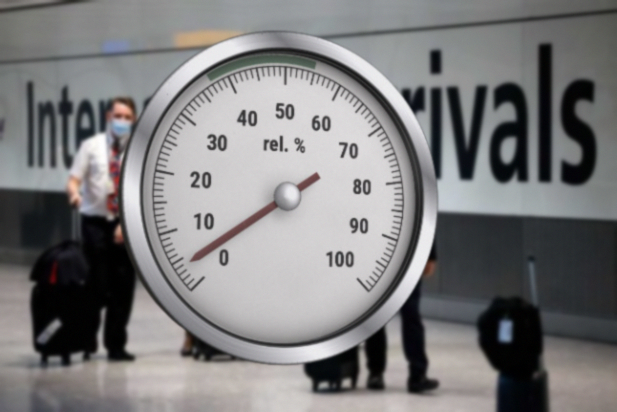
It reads 4 %
